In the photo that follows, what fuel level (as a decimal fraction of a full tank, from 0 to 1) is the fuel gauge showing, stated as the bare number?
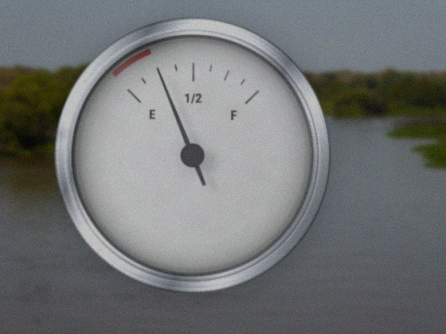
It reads 0.25
